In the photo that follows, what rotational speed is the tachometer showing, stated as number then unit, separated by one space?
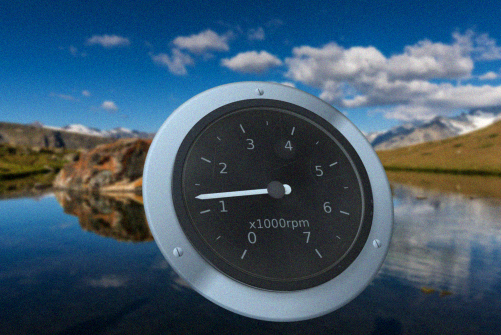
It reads 1250 rpm
